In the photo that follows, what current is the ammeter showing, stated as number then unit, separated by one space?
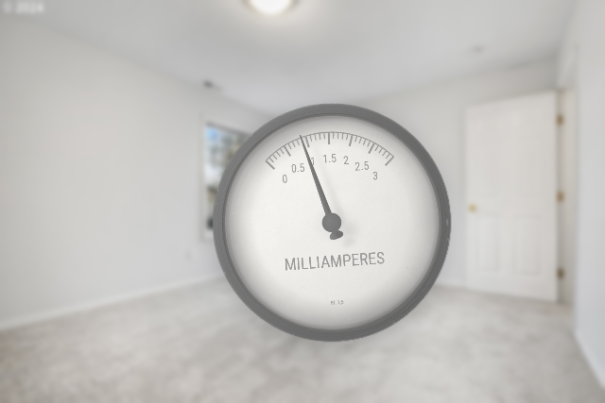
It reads 0.9 mA
